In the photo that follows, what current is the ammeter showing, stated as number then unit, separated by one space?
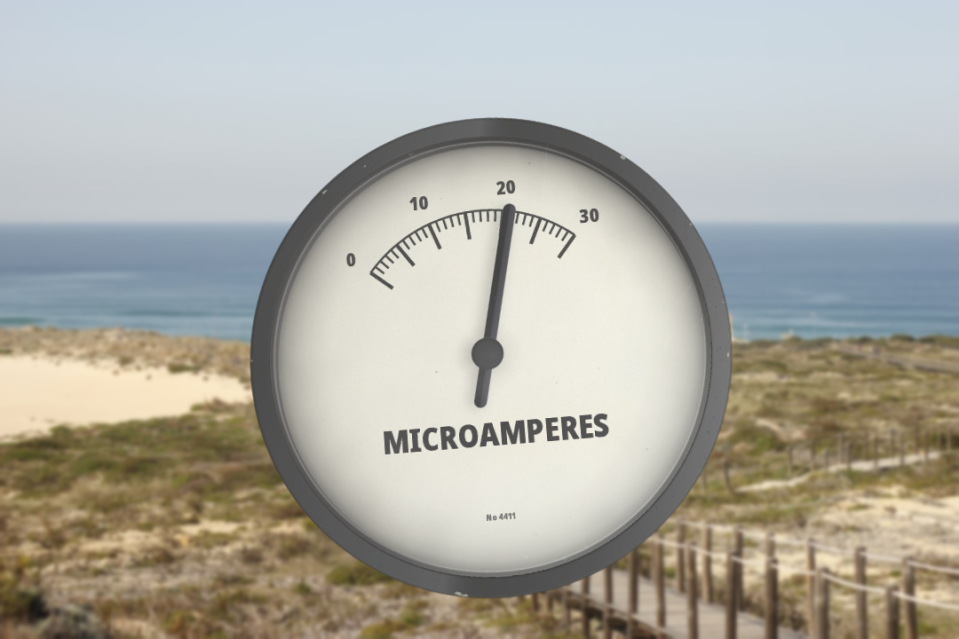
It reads 21 µA
